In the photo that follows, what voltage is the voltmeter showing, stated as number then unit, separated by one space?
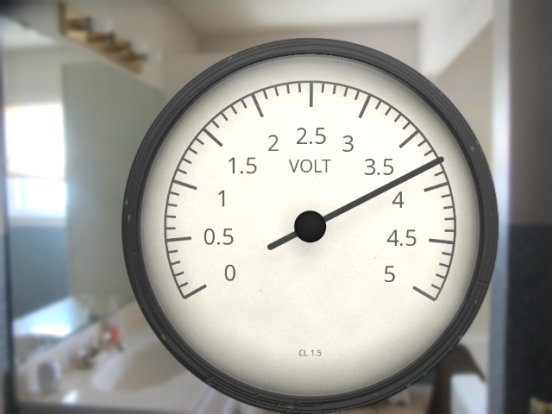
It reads 3.8 V
